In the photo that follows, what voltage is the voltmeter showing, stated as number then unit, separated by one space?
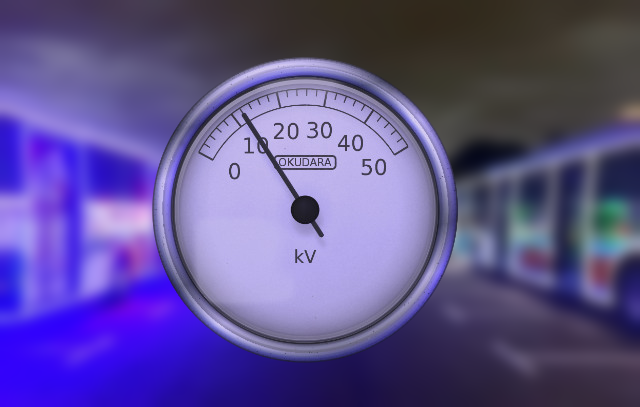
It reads 12 kV
